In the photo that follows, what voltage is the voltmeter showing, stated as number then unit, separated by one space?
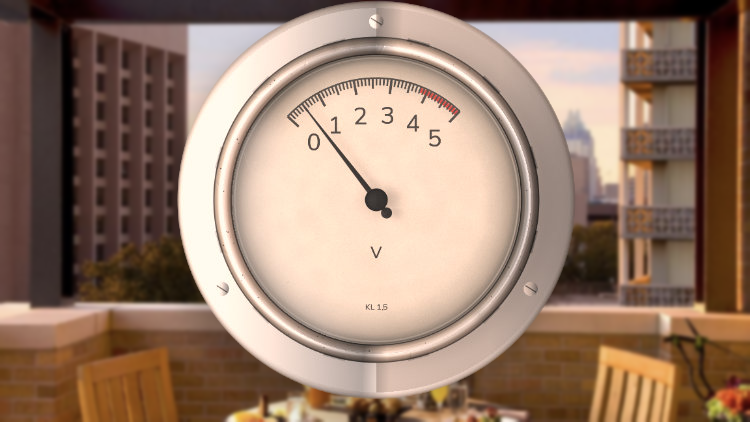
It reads 0.5 V
